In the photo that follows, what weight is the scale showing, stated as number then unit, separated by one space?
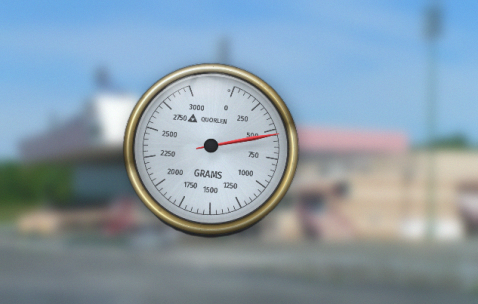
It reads 550 g
